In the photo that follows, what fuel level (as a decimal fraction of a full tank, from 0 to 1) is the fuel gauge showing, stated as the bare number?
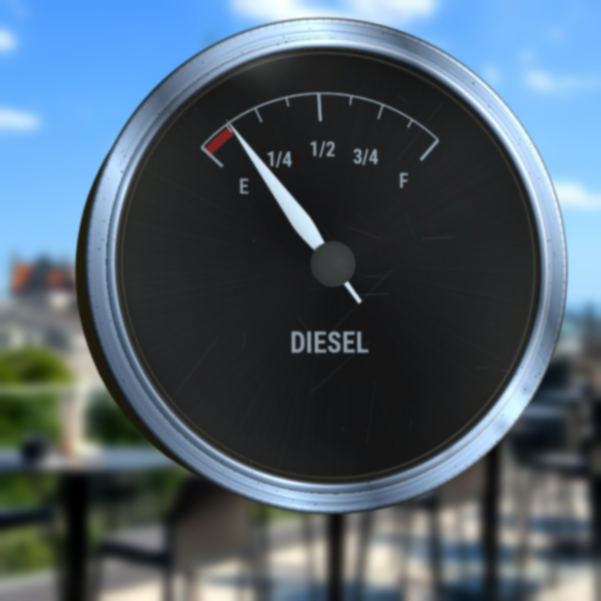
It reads 0.125
